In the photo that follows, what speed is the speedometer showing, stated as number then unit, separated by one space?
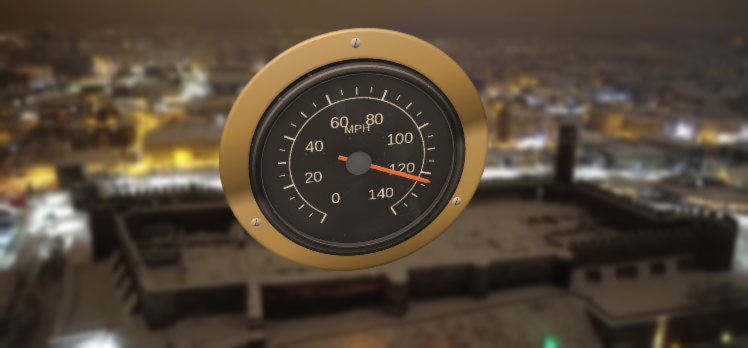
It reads 122.5 mph
